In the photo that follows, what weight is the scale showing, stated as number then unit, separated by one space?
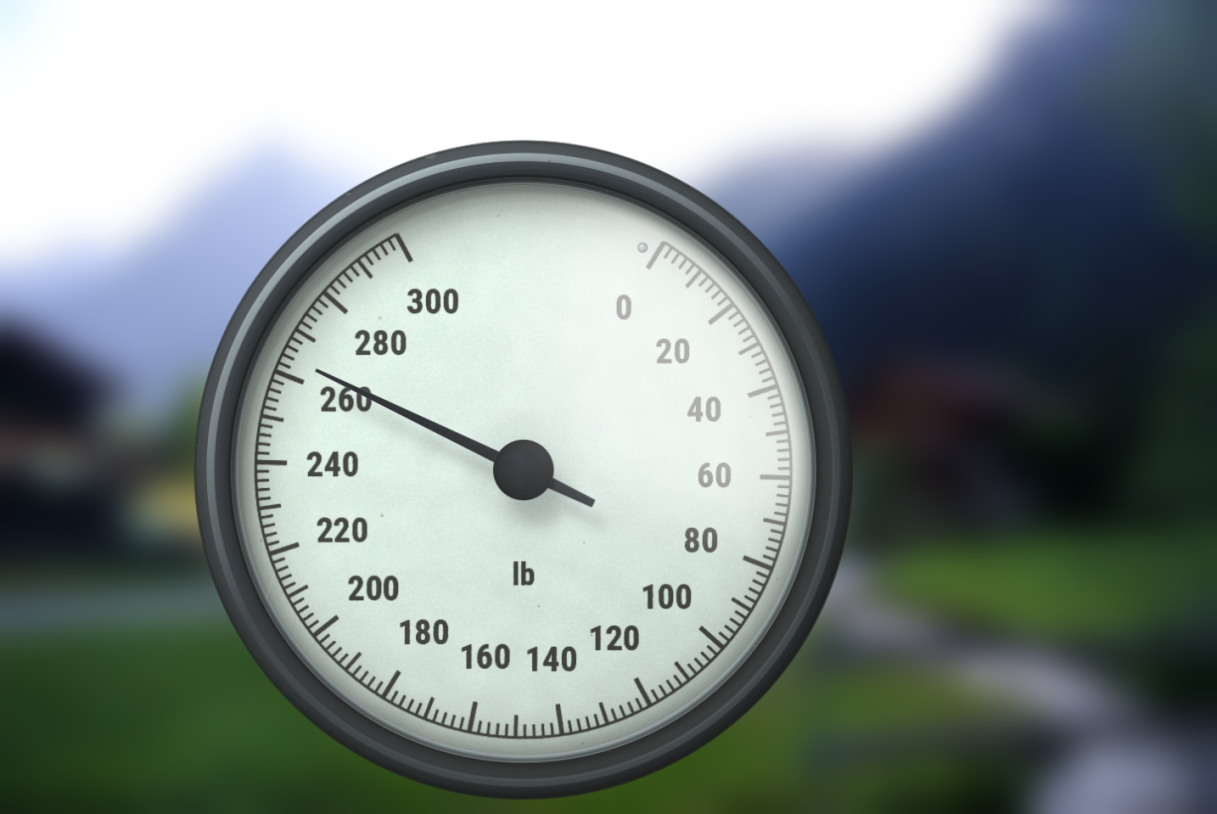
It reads 264 lb
